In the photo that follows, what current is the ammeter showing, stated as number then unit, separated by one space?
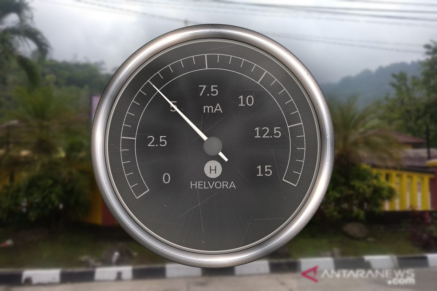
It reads 5 mA
